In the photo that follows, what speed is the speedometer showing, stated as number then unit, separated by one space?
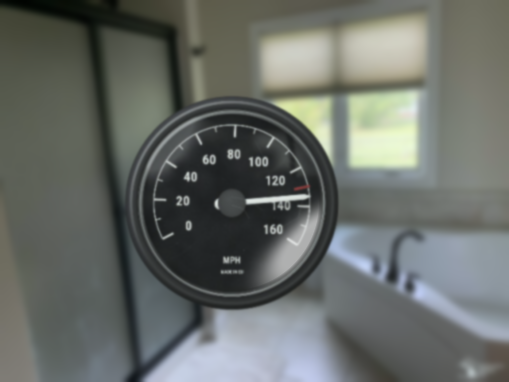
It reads 135 mph
